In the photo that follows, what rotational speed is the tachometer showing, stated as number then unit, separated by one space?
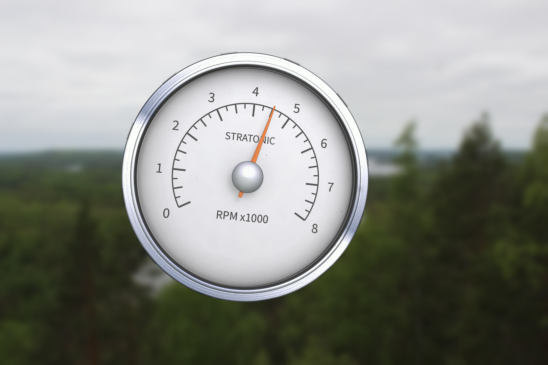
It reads 4500 rpm
